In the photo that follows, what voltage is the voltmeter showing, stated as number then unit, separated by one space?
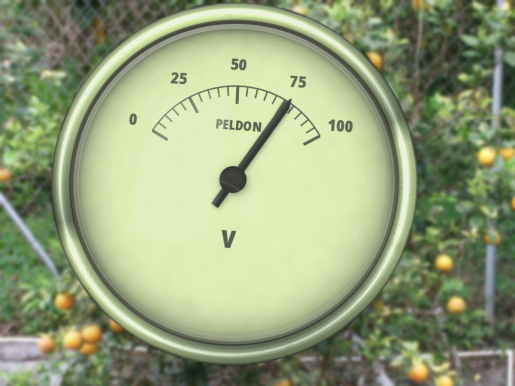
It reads 77.5 V
